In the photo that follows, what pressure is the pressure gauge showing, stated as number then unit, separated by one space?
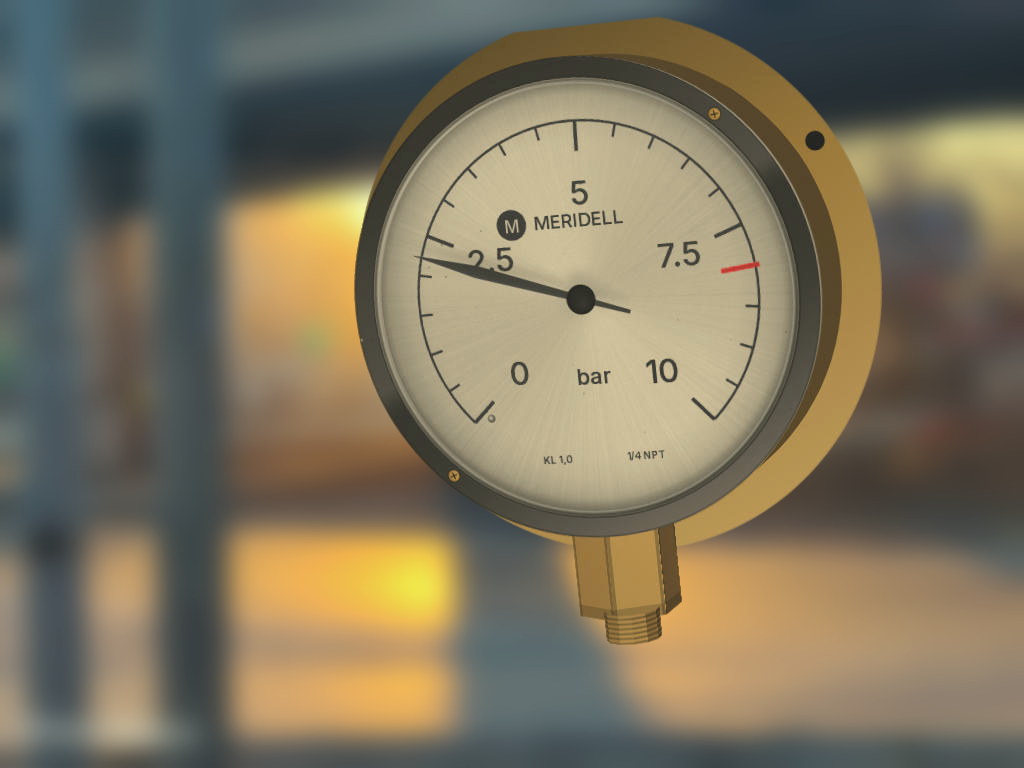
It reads 2.25 bar
